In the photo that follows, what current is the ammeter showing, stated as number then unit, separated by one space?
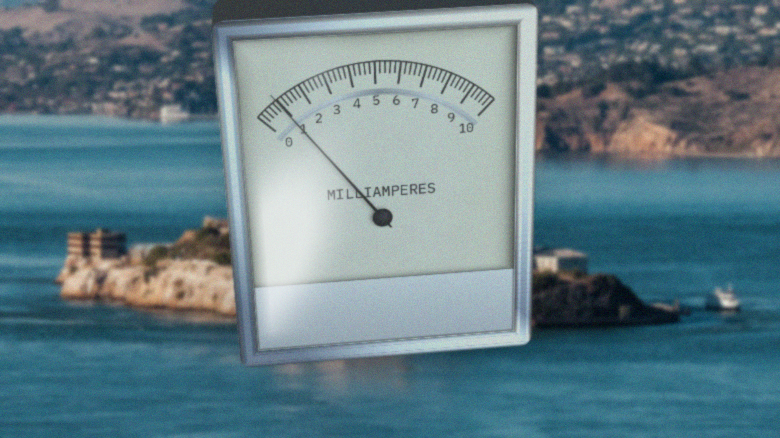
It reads 1 mA
